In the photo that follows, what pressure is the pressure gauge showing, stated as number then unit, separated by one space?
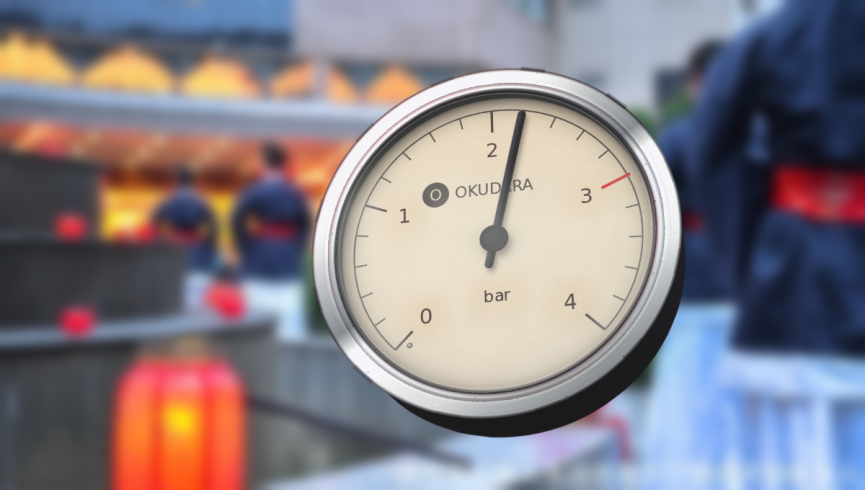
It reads 2.2 bar
